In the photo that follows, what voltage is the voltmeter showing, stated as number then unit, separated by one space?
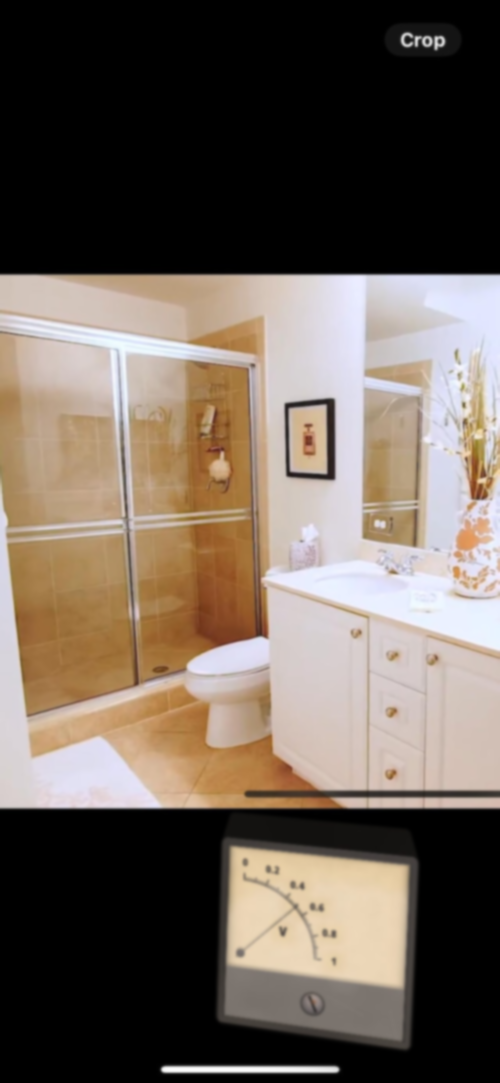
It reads 0.5 V
